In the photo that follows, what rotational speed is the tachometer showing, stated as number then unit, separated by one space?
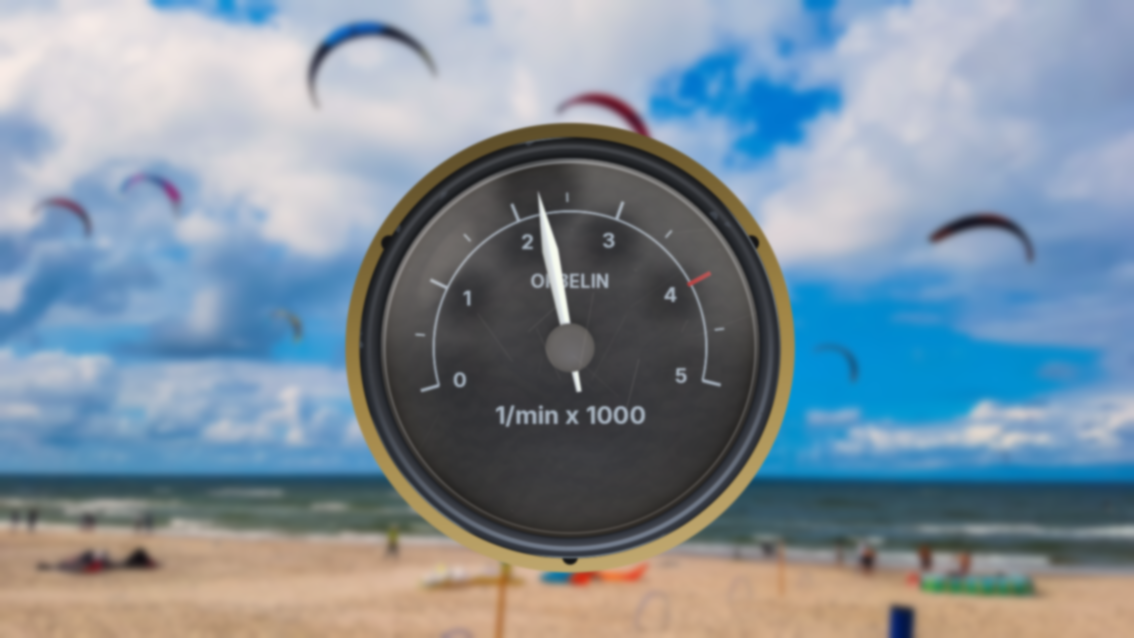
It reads 2250 rpm
